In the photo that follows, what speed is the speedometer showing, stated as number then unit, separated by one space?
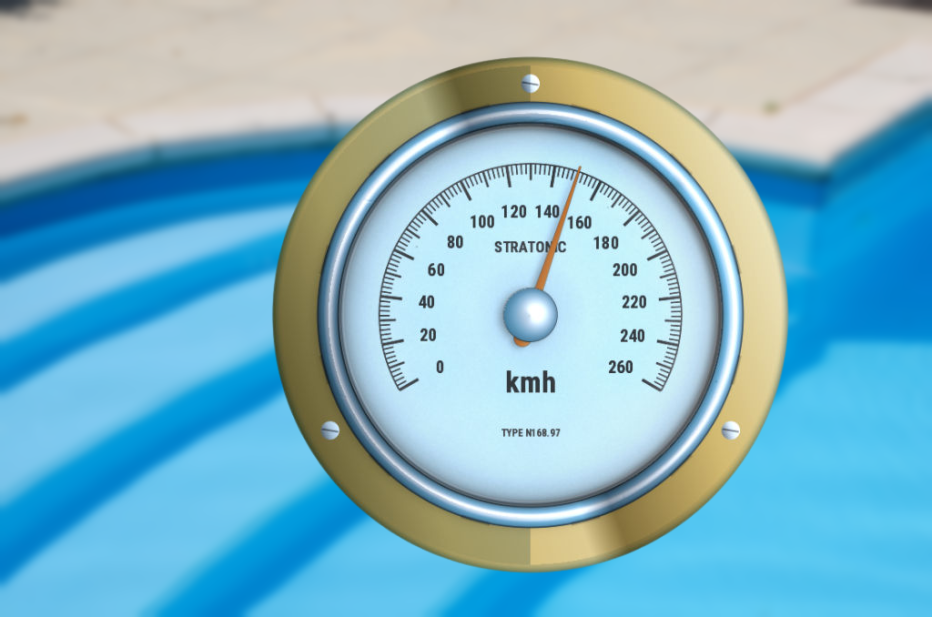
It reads 150 km/h
